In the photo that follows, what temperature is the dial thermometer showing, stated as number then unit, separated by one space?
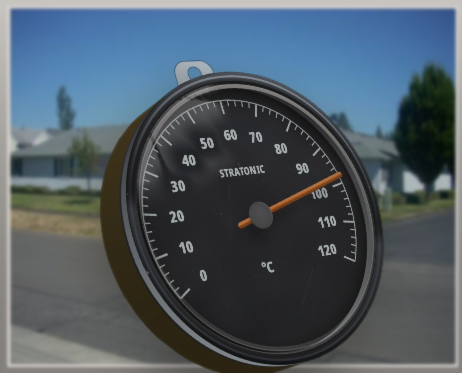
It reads 98 °C
